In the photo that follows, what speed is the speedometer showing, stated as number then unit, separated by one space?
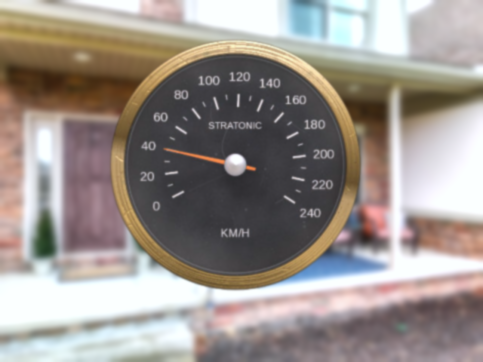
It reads 40 km/h
